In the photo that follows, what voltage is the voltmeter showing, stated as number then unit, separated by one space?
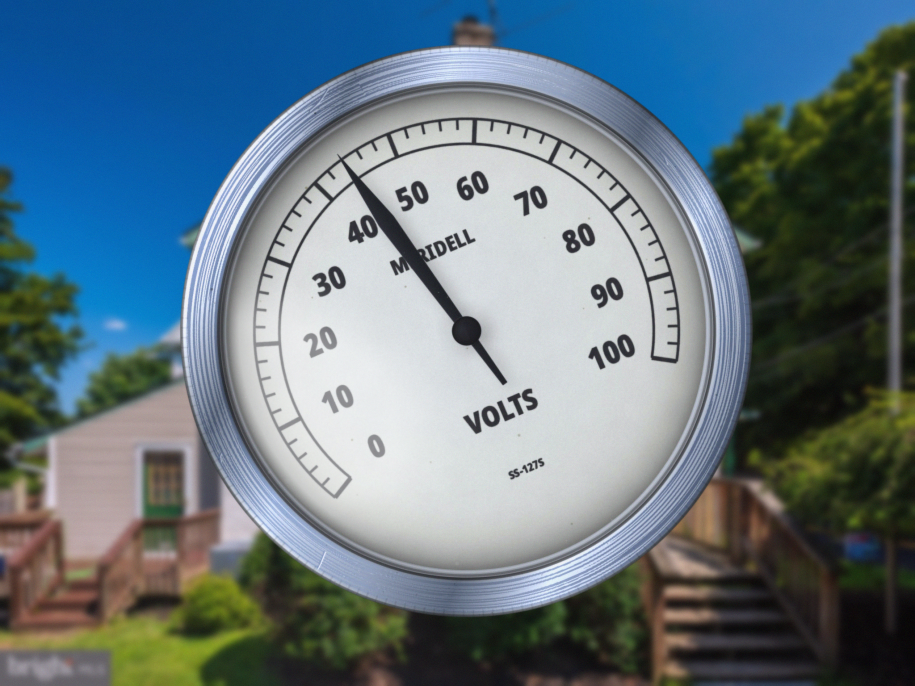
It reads 44 V
